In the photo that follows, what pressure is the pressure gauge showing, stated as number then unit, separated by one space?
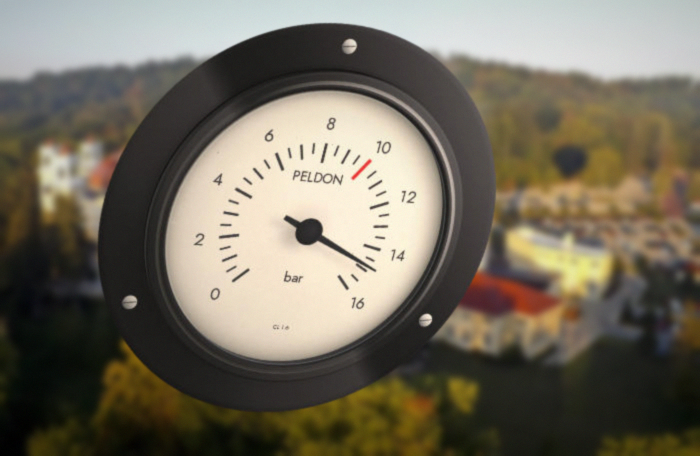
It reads 14.75 bar
